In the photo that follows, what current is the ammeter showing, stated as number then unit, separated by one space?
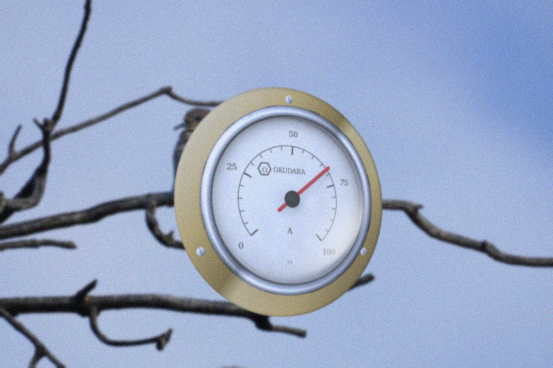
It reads 67.5 A
